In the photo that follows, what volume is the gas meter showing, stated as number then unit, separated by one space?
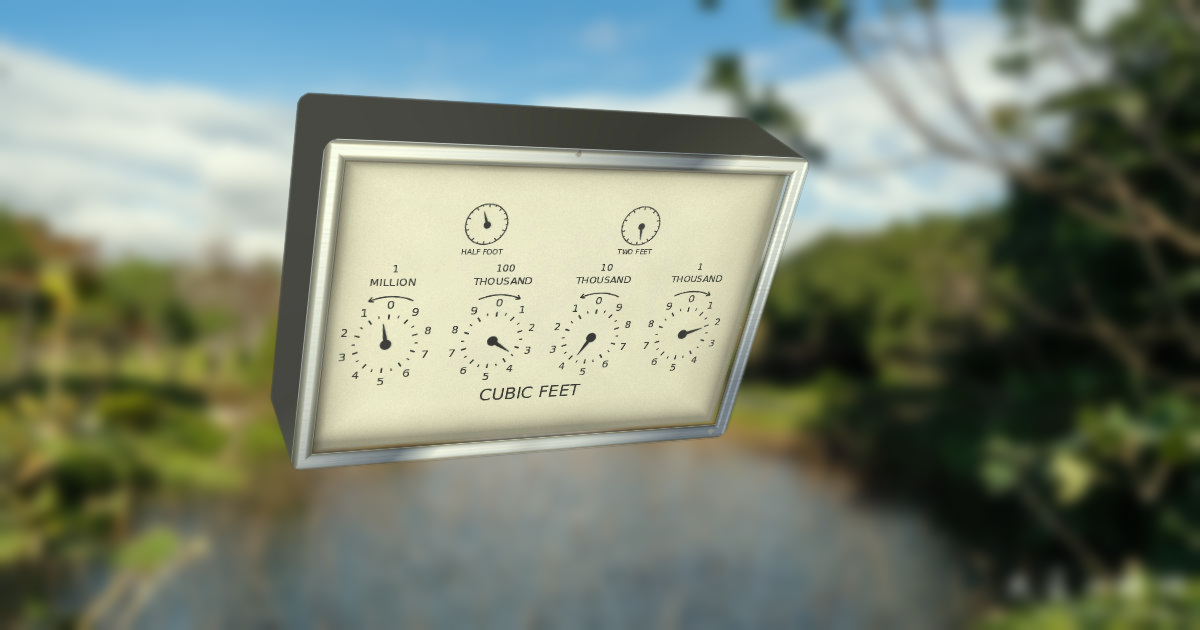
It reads 34200 ft³
